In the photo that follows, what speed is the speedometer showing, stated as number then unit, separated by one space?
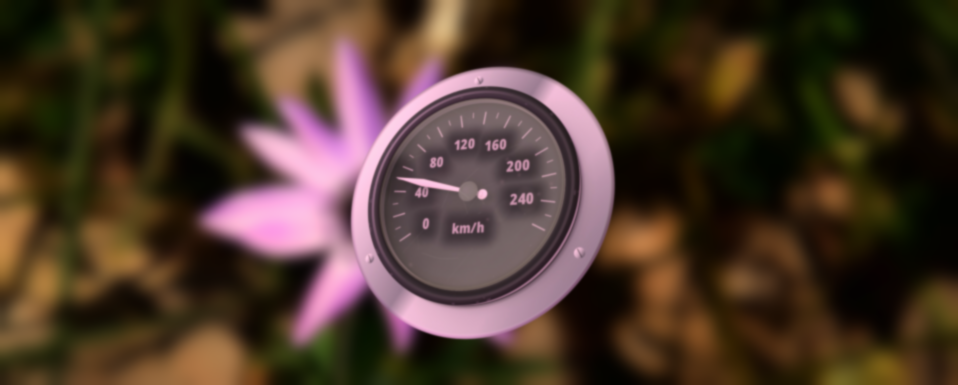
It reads 50 km/h
